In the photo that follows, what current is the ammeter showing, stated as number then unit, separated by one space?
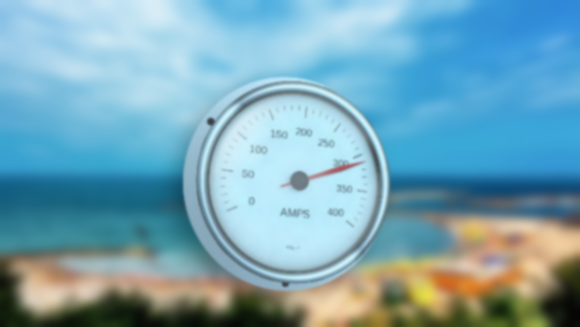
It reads 310 A
